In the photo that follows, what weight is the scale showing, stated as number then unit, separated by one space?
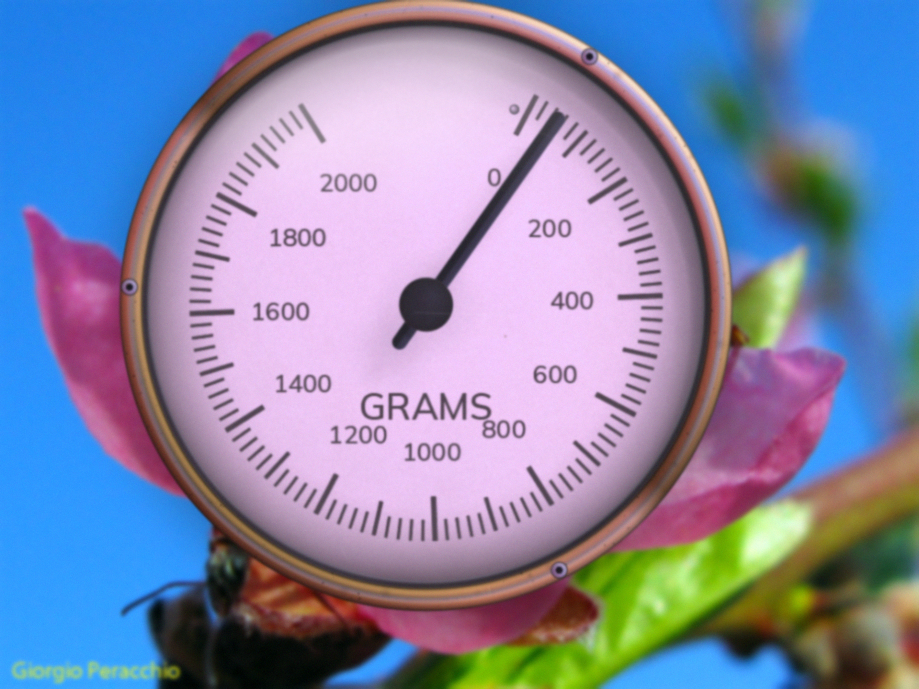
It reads 50 g
